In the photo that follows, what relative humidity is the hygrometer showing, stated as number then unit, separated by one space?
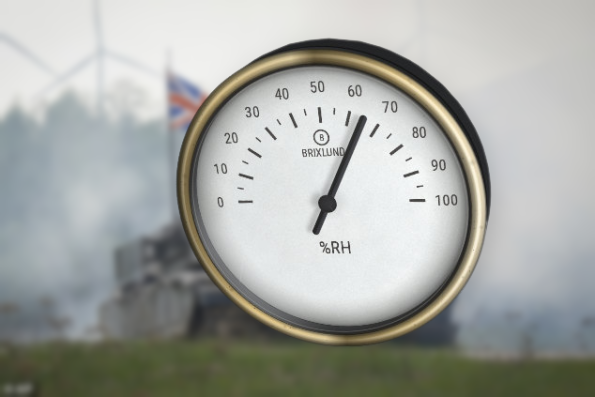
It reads 65 %
